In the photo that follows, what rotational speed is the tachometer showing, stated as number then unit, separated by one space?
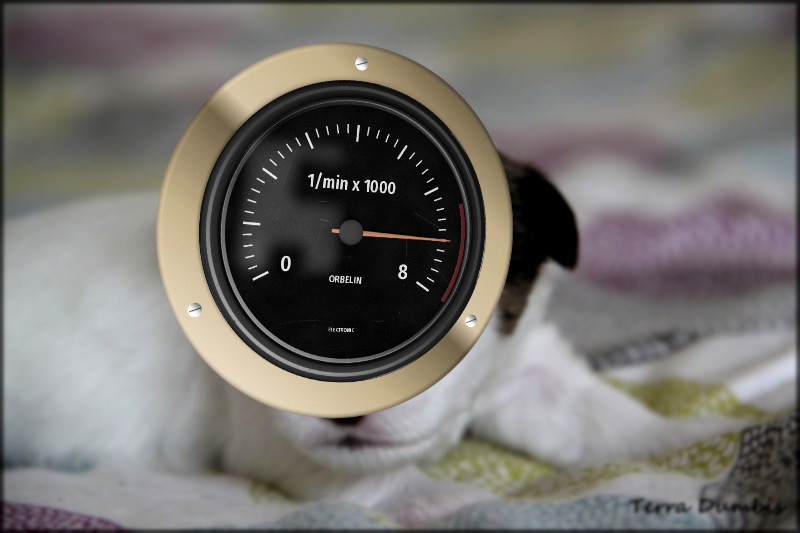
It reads 7000 rpm
